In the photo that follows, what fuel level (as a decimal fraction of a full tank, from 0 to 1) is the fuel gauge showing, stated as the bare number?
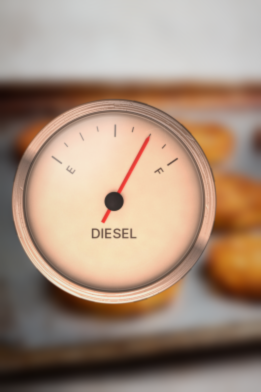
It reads 0.75
